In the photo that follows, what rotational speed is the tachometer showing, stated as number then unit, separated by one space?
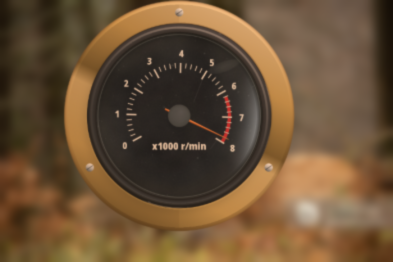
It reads 7800 rpm
